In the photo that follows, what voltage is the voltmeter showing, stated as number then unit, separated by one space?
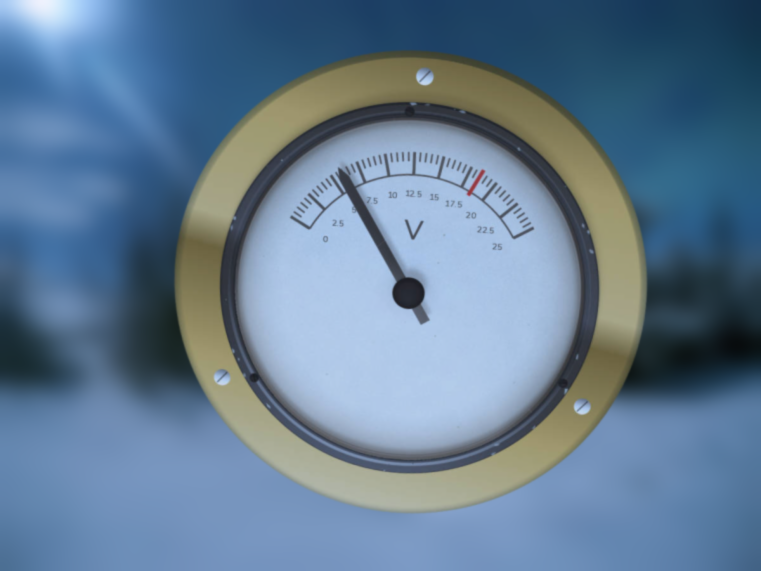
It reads 6 V
